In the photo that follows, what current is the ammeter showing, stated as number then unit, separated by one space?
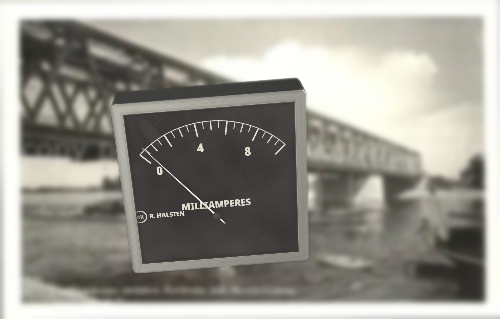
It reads 0.5 mA
